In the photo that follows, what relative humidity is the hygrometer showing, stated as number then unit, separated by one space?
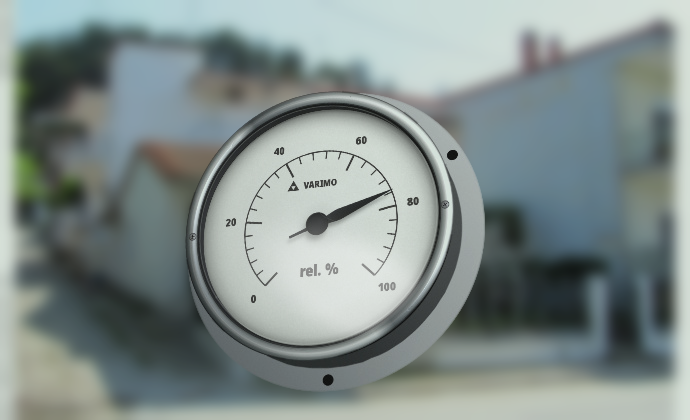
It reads 76 %
